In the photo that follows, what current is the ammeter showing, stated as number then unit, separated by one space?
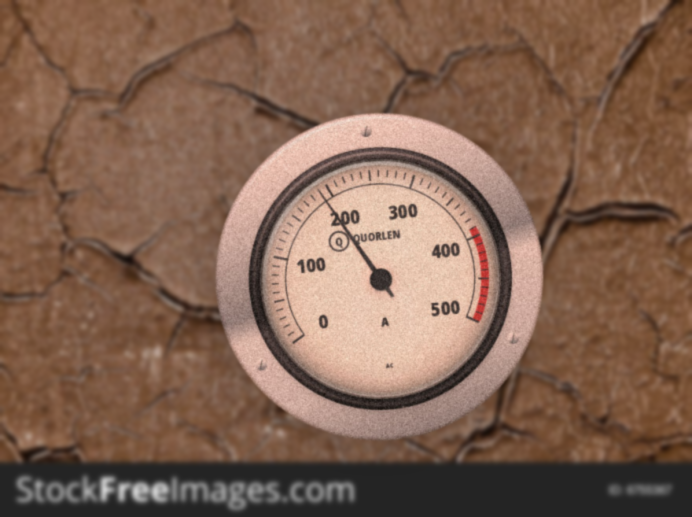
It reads 190 A
